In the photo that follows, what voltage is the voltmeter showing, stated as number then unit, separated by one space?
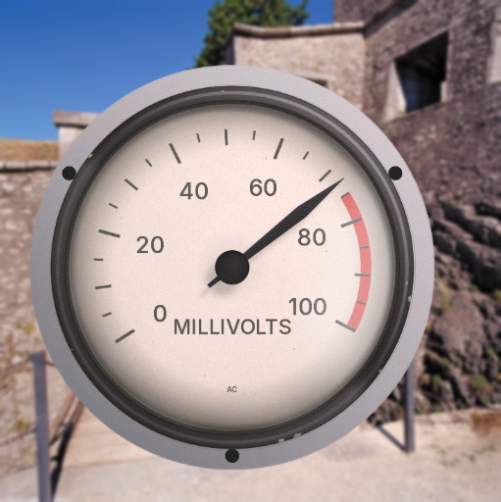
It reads 72.5 mV
